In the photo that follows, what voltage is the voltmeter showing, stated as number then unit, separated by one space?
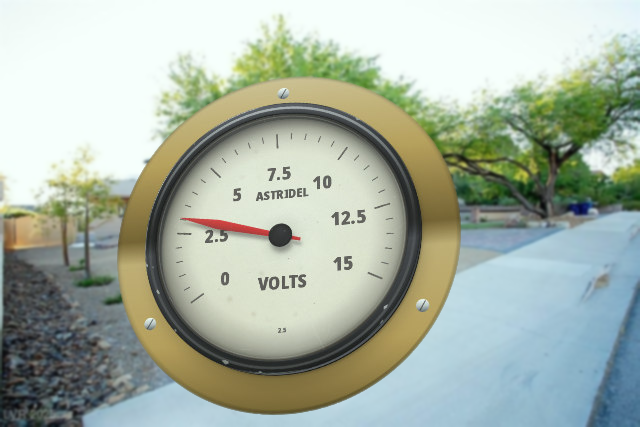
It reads 3 V
